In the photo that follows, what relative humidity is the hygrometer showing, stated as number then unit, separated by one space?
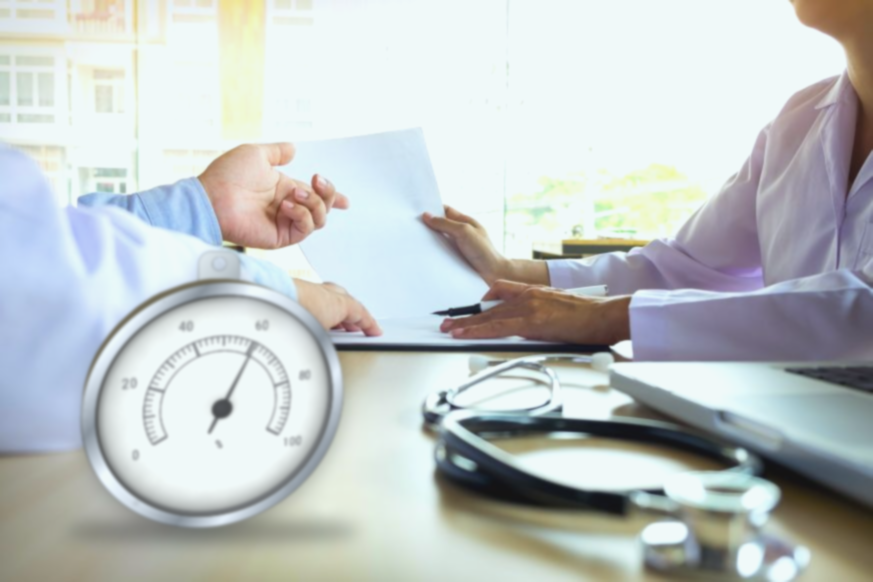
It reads 60 %
